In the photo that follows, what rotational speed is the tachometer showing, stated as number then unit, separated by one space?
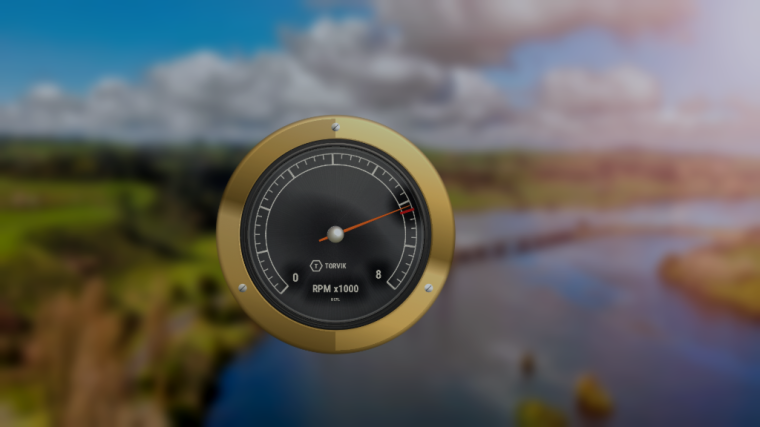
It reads 6100 rpm
